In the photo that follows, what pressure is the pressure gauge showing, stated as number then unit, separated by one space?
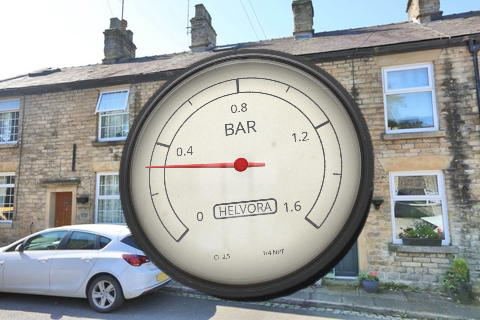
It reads 0.3 bar
